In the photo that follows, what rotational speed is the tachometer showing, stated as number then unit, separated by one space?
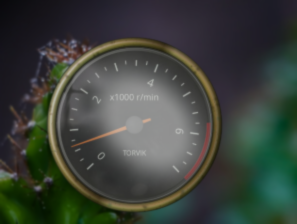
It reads 625 rpm
